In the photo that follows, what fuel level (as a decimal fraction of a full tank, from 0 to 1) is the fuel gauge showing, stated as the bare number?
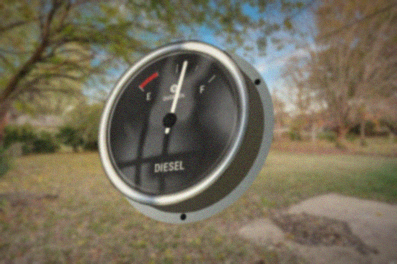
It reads 0.625
